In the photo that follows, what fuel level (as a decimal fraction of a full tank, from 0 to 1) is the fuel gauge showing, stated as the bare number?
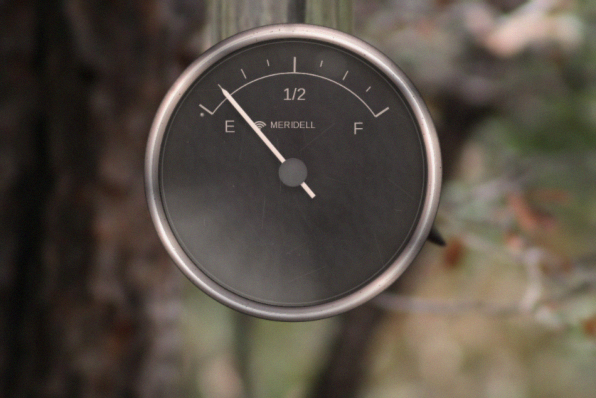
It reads 0.125
